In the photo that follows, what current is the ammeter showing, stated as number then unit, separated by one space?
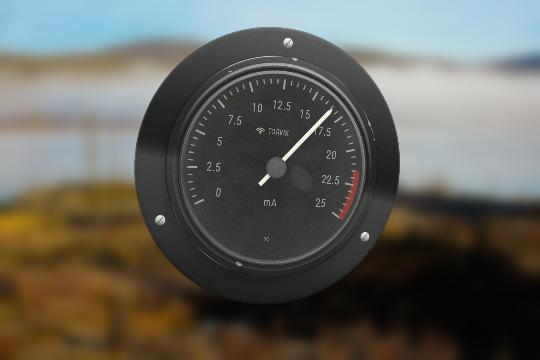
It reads 16.5 mA
